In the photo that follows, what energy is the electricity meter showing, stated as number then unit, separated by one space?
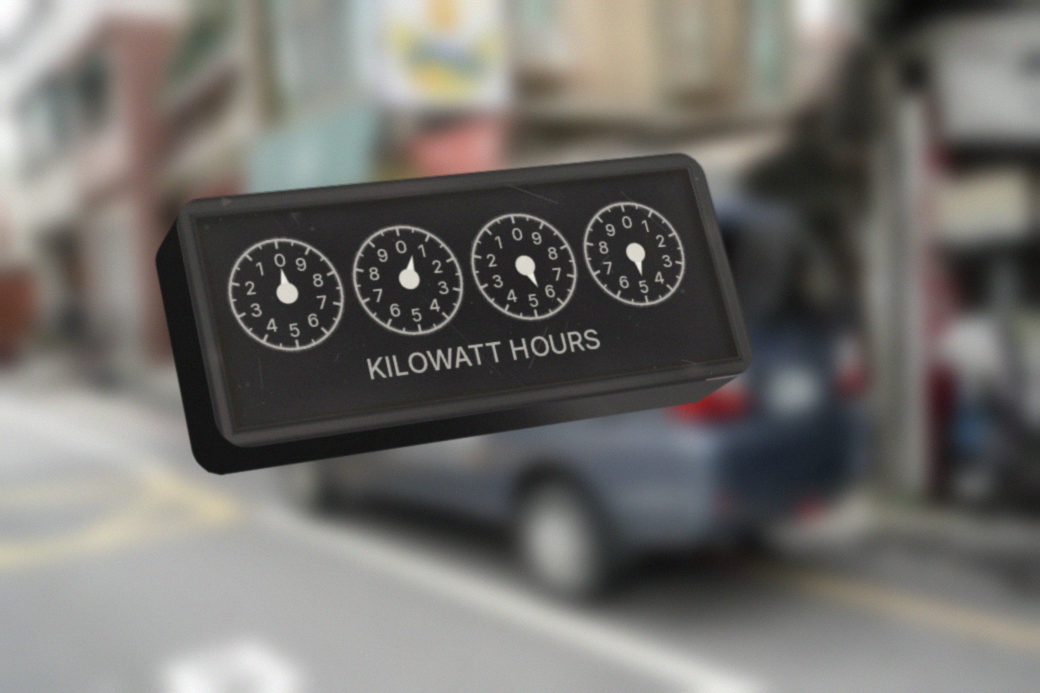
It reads 55 kWh
